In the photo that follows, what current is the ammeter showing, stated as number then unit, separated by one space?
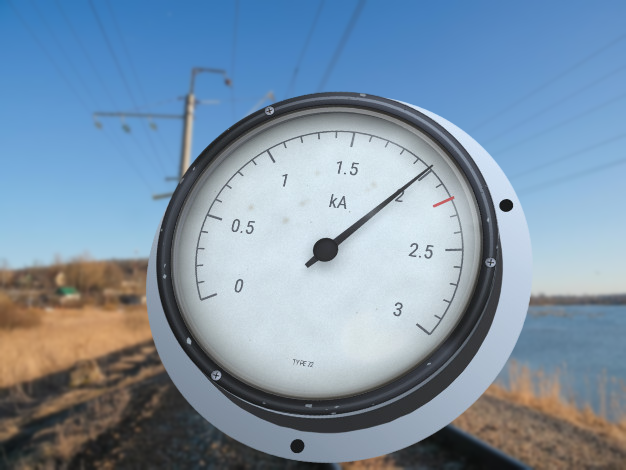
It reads 2 kA
